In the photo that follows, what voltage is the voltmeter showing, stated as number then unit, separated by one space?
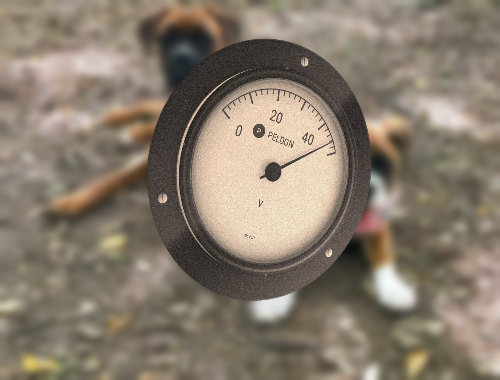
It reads 46 V
